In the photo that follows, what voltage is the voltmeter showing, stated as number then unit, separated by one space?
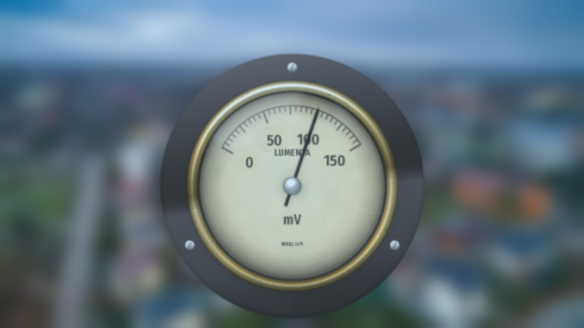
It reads 100 mV
